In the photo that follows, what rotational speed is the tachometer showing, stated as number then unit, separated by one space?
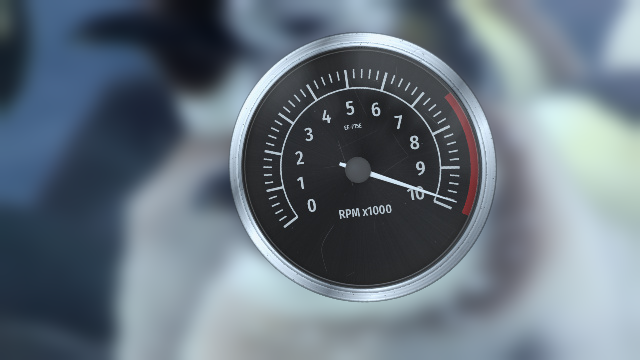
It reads 9800 rpm
